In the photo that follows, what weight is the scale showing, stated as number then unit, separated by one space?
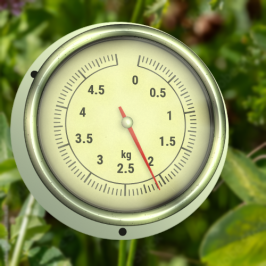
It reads 2.1 kg
